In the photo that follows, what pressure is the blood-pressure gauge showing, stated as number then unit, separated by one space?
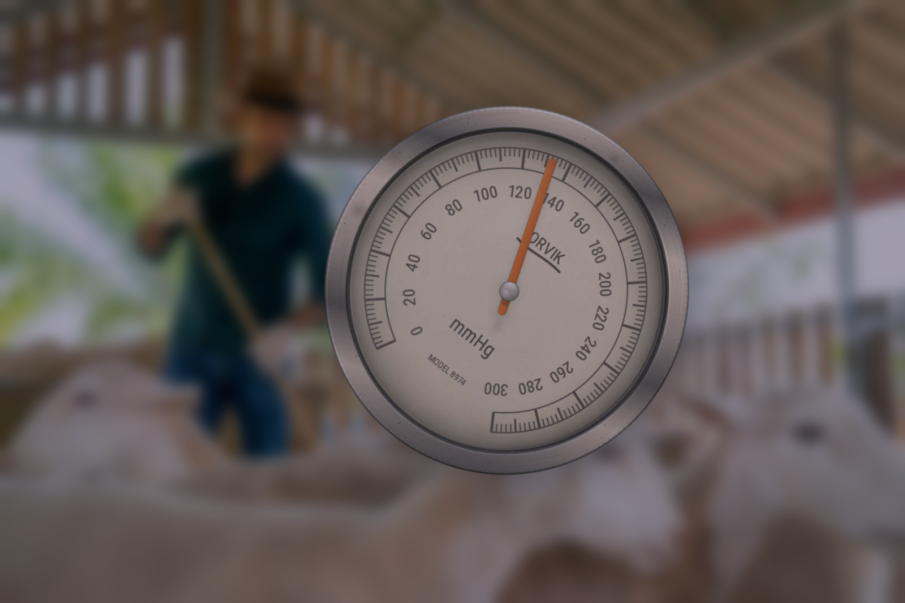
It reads 132 mmHg
